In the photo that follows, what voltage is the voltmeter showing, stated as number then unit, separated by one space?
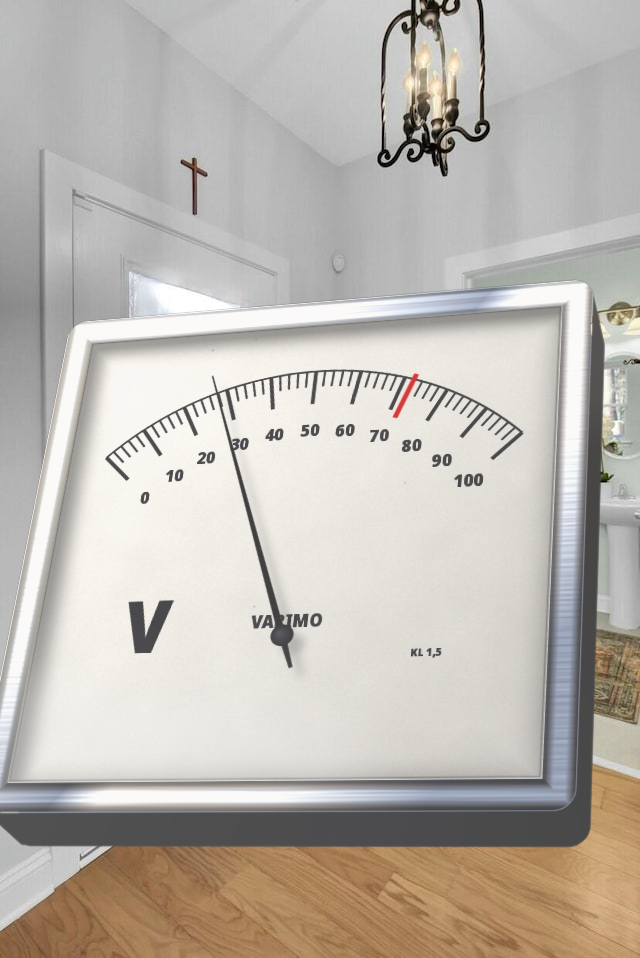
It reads 28 V
